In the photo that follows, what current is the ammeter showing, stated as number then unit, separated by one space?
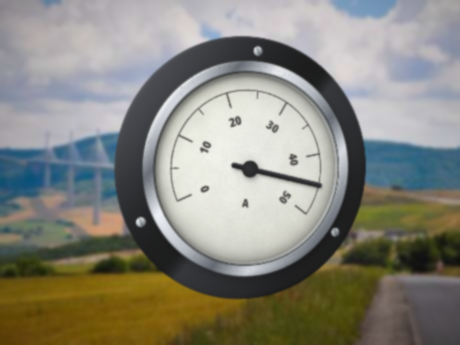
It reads 45 A
